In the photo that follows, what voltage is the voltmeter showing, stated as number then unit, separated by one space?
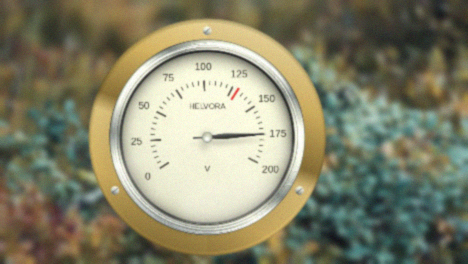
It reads 175 V
